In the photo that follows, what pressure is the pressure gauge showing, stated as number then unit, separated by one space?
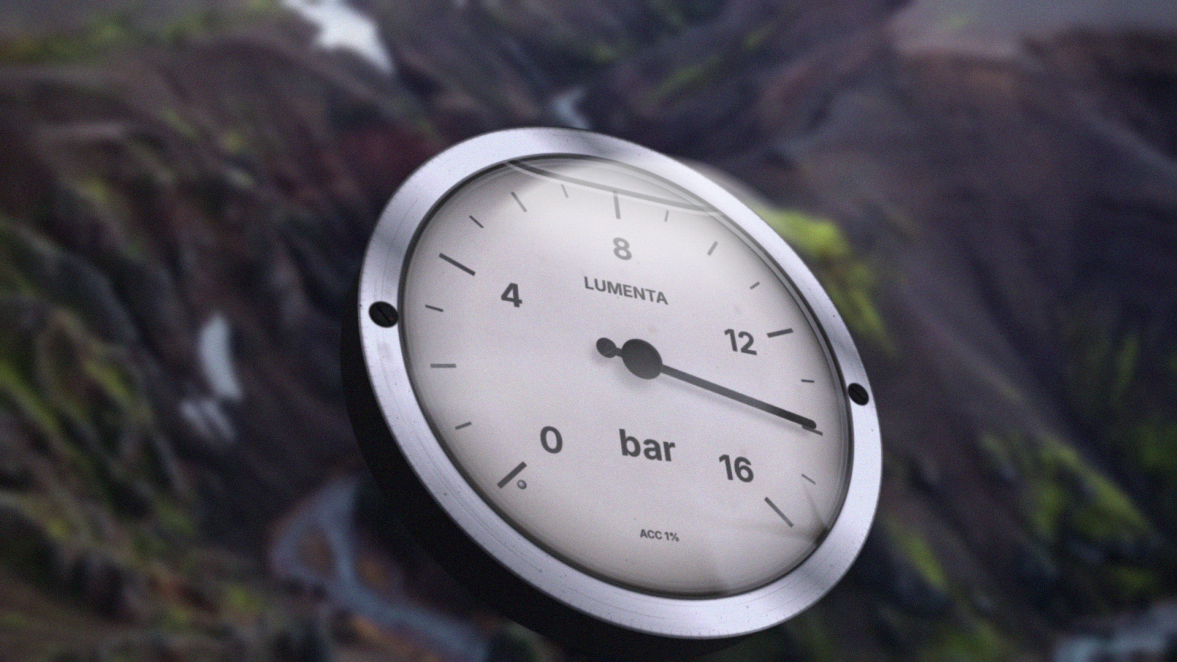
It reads 14 bar
